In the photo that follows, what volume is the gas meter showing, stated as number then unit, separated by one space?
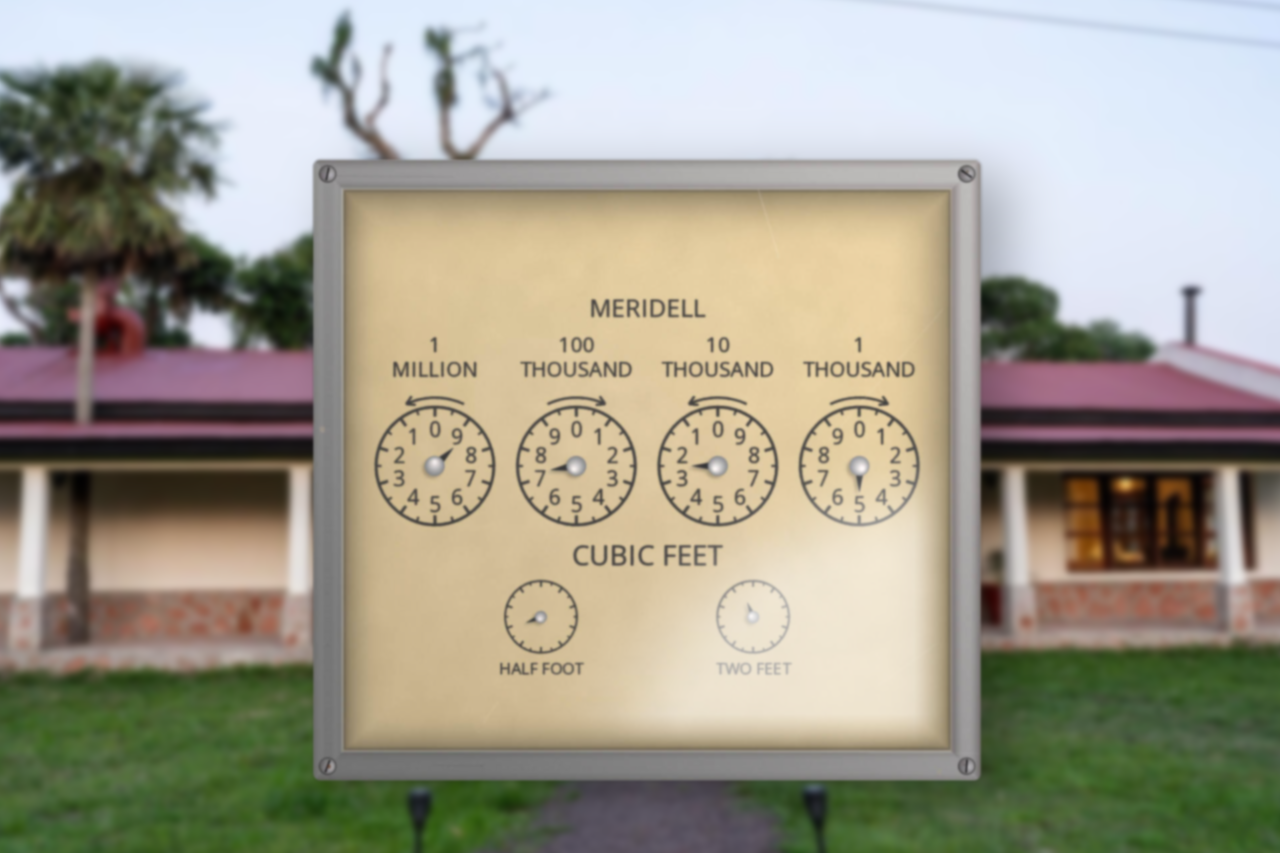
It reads 872500 ft³
